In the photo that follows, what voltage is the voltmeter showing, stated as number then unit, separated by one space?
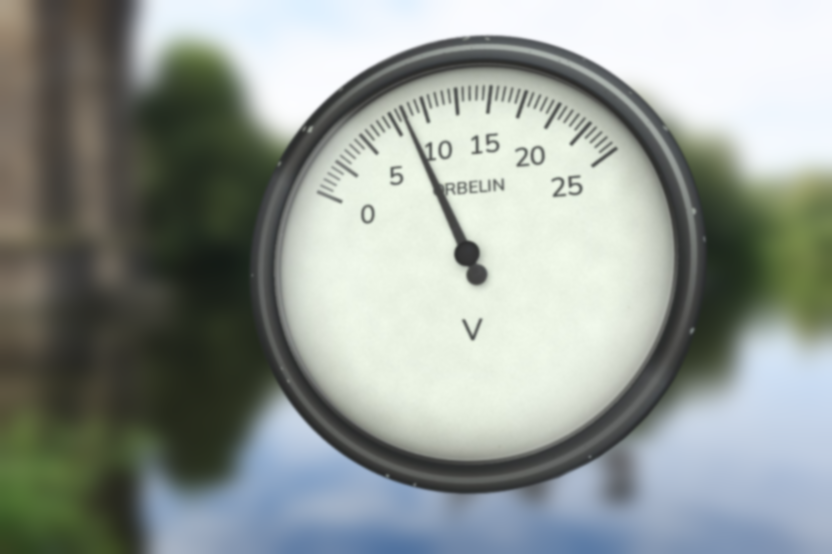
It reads 8.5 V
